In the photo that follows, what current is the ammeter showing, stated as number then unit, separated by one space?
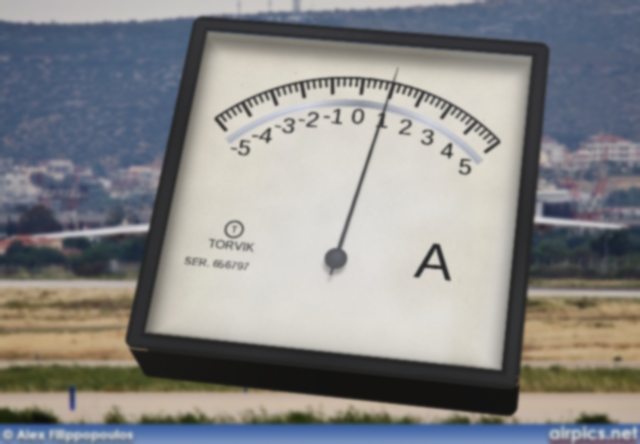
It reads 1 A
